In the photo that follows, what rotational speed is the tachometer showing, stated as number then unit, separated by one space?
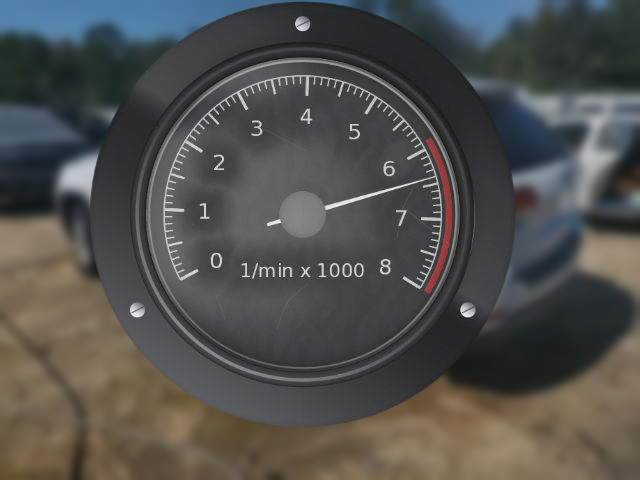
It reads 6400 rpm
